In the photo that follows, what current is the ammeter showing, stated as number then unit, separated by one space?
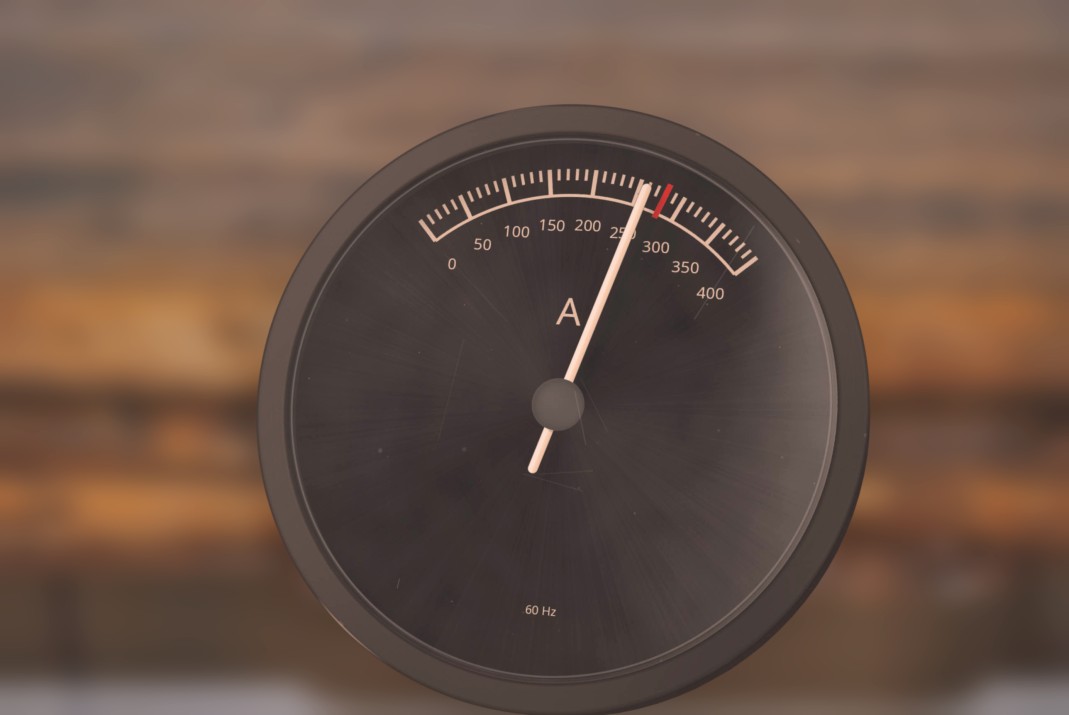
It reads 260 A
